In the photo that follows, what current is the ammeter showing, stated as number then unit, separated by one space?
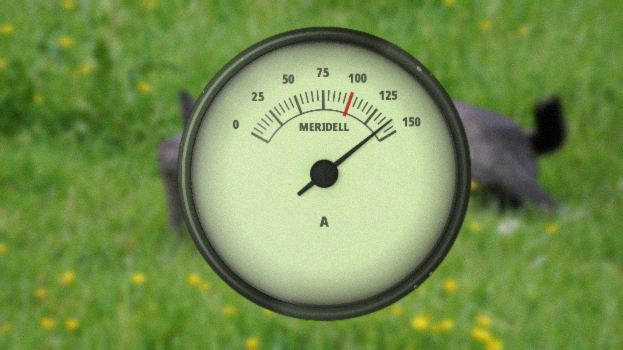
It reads 140 A
